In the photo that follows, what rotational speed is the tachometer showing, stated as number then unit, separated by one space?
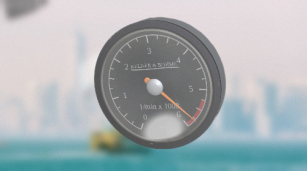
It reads 5750 rpm
